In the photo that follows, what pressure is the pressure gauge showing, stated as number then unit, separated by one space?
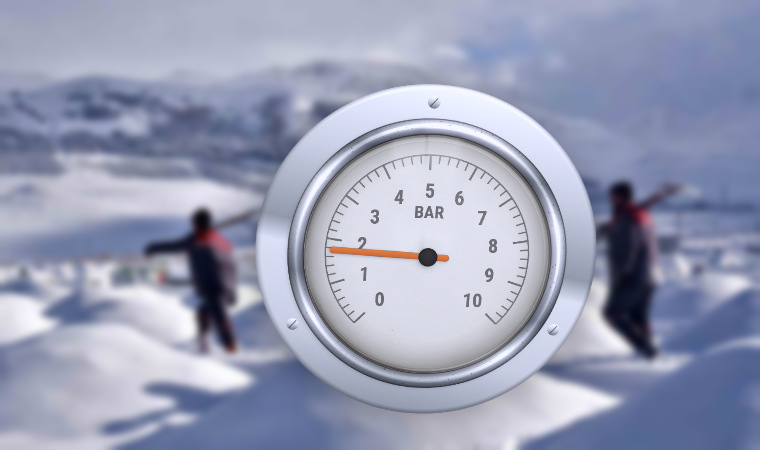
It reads 1.8 bar
